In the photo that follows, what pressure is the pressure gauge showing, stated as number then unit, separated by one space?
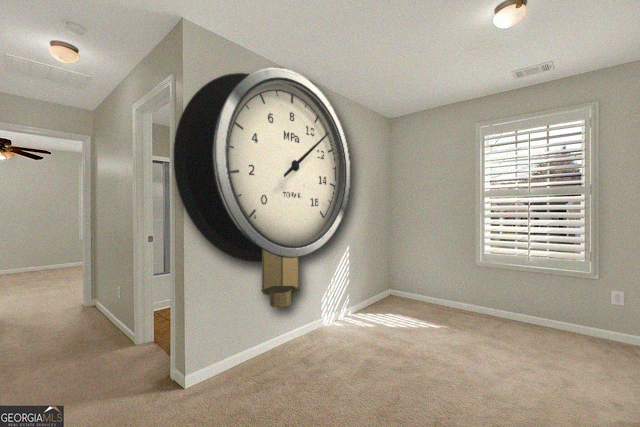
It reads 11 MPa
